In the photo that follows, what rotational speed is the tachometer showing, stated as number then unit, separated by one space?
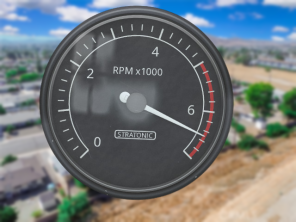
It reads 6500 rpm
